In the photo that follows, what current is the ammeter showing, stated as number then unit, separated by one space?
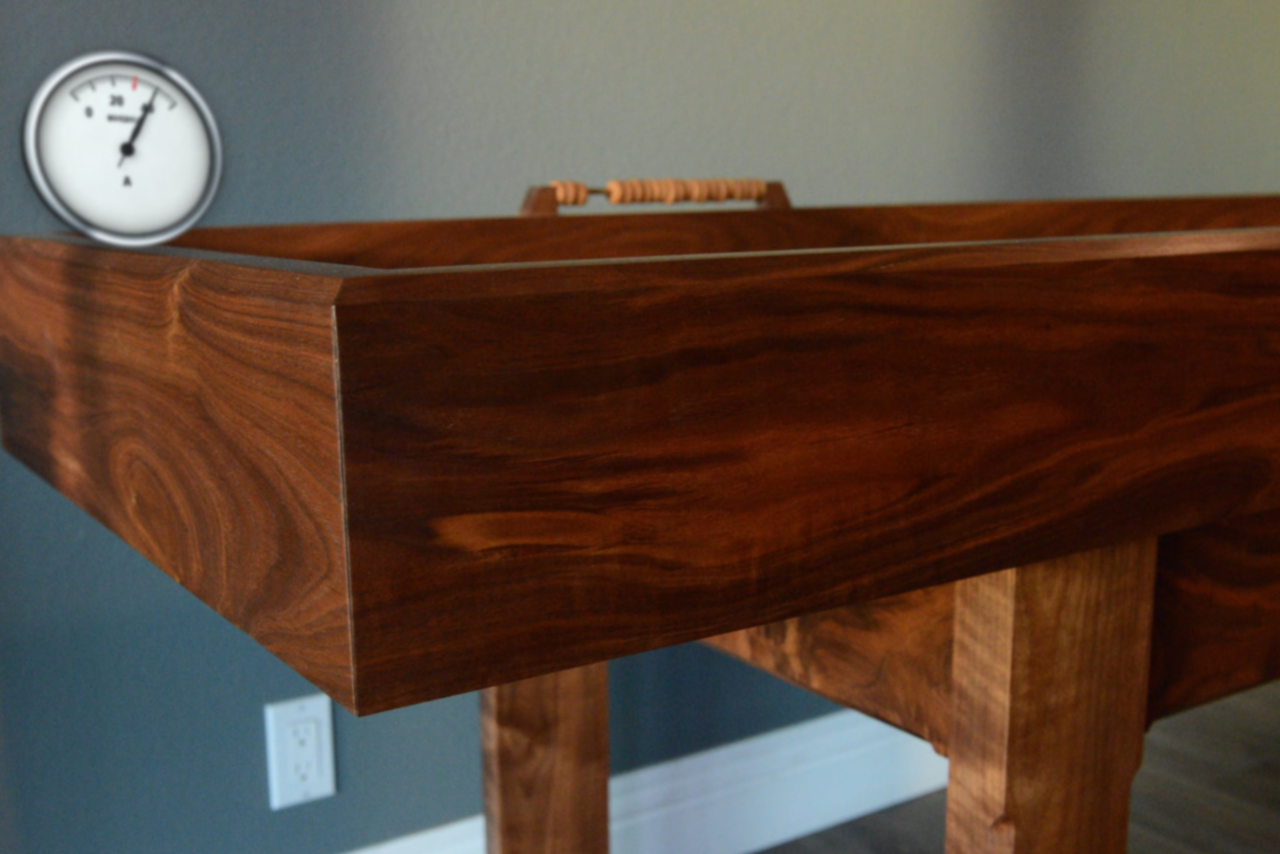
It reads 40 A
